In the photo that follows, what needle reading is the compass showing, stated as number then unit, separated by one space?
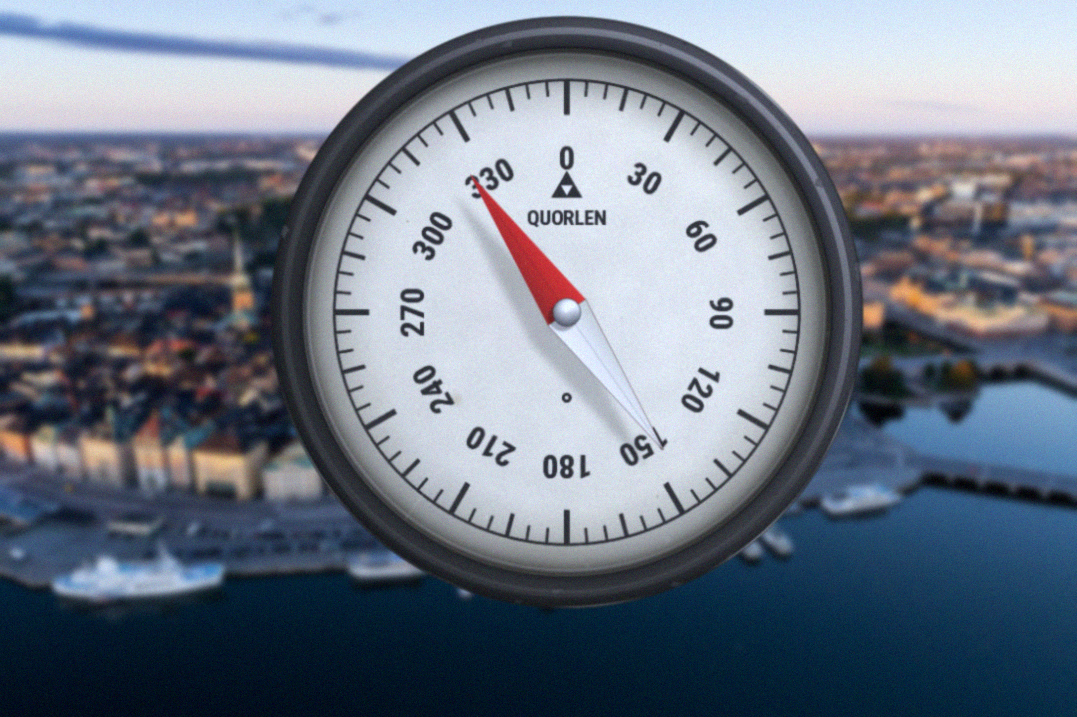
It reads 325 °
